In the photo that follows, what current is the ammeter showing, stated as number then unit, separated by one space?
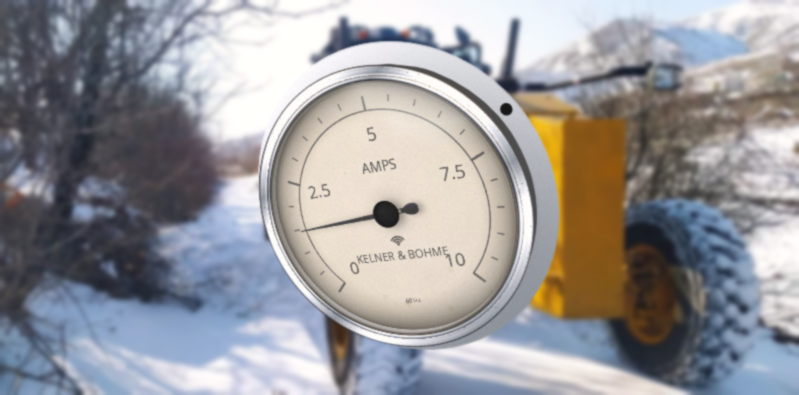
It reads 1.5 A
